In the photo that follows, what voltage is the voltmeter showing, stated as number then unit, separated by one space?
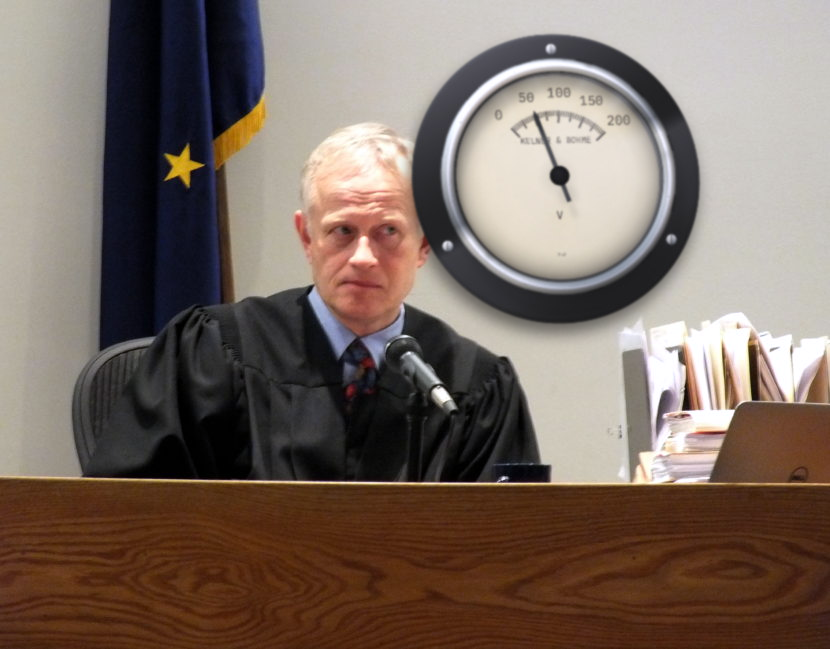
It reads 50 V
